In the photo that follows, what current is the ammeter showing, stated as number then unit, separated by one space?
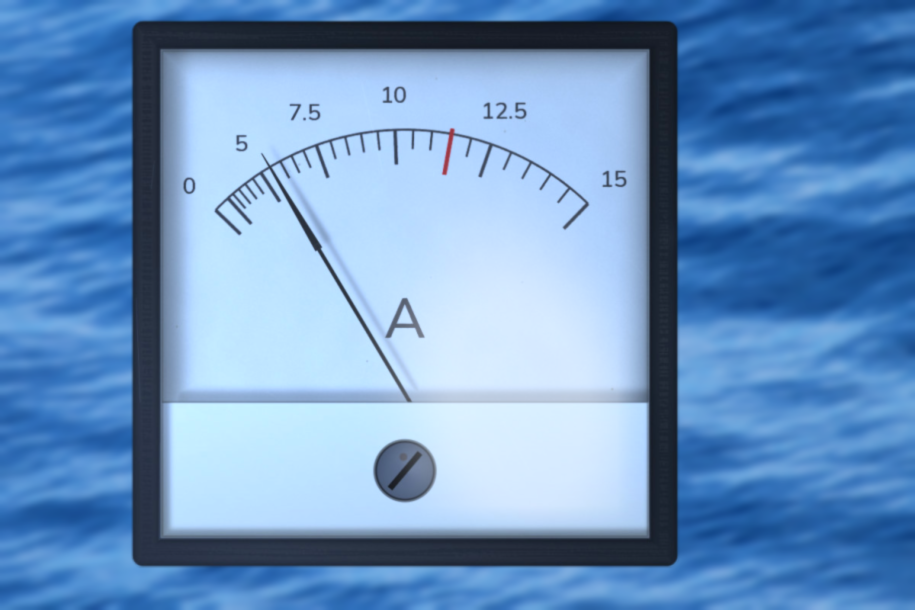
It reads 5.5 A
